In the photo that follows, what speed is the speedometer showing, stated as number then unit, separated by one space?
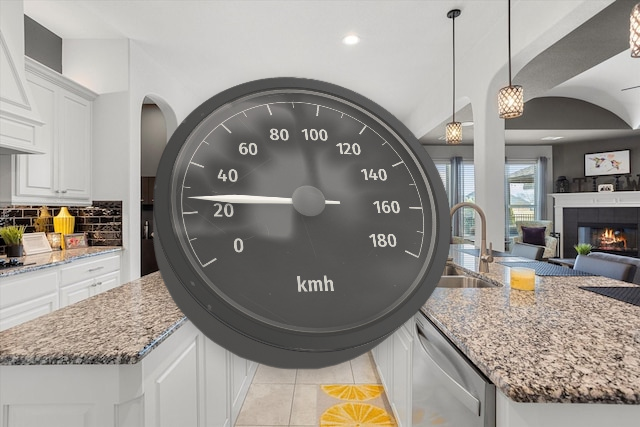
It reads 25 km/h
